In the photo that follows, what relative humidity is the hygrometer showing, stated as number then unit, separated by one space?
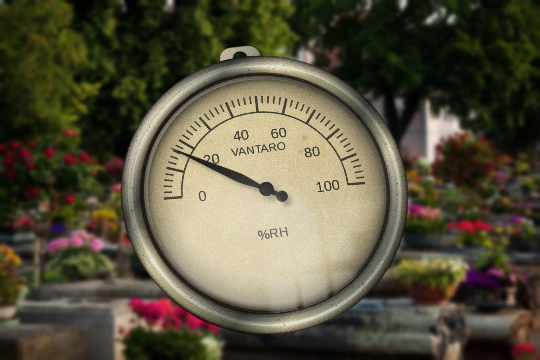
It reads 16 %
